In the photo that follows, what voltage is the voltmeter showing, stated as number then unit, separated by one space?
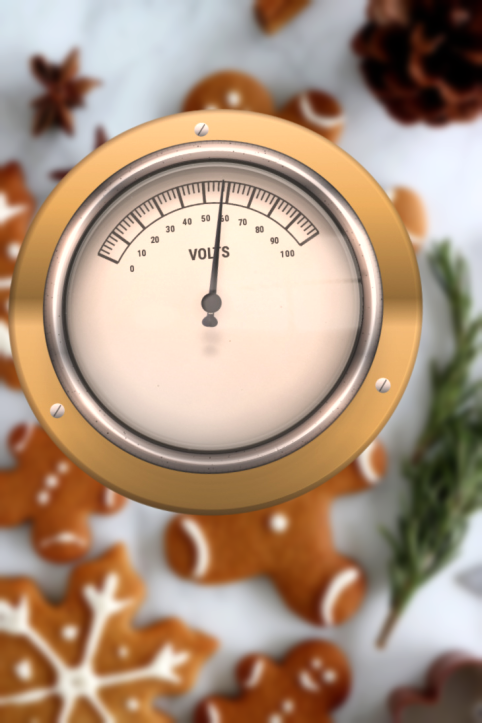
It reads 58 V
